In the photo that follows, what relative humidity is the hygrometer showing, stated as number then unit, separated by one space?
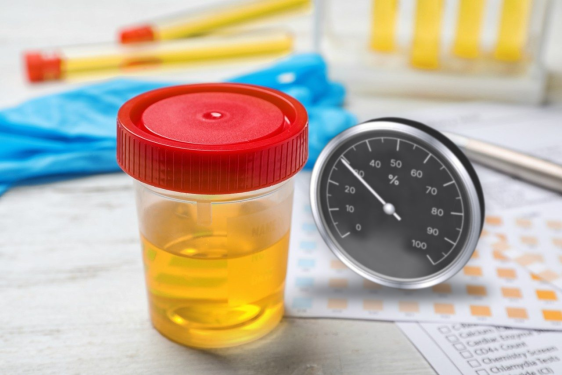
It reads 30 %
